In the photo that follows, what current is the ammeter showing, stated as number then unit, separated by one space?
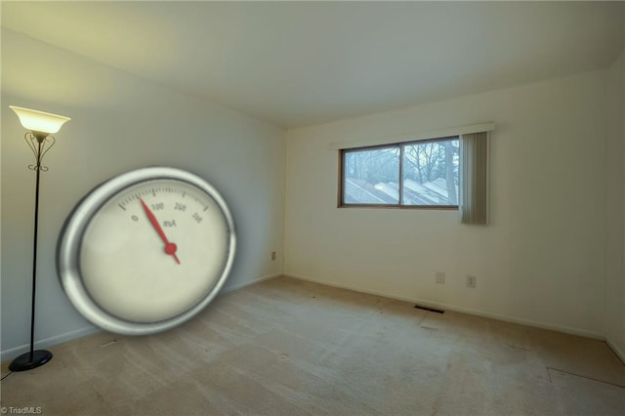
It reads 50 mA
